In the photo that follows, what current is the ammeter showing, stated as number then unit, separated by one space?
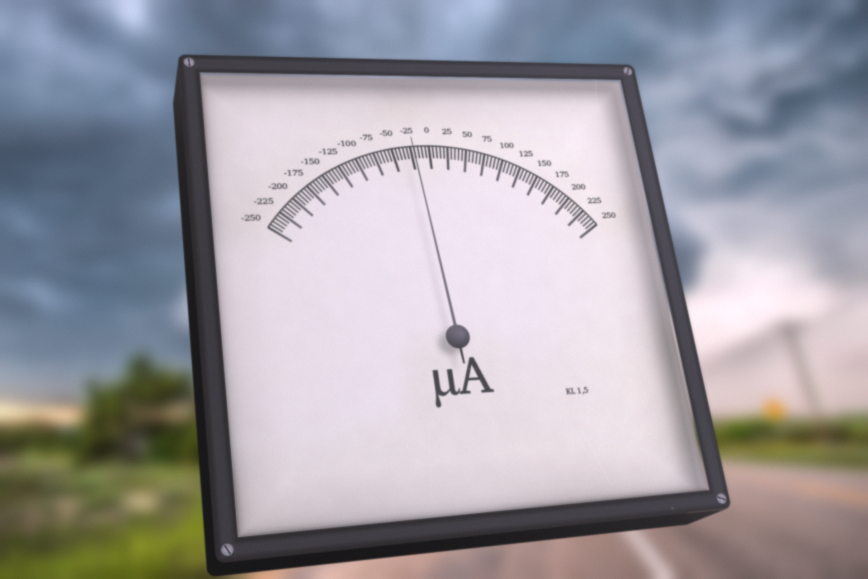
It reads -25 µA
